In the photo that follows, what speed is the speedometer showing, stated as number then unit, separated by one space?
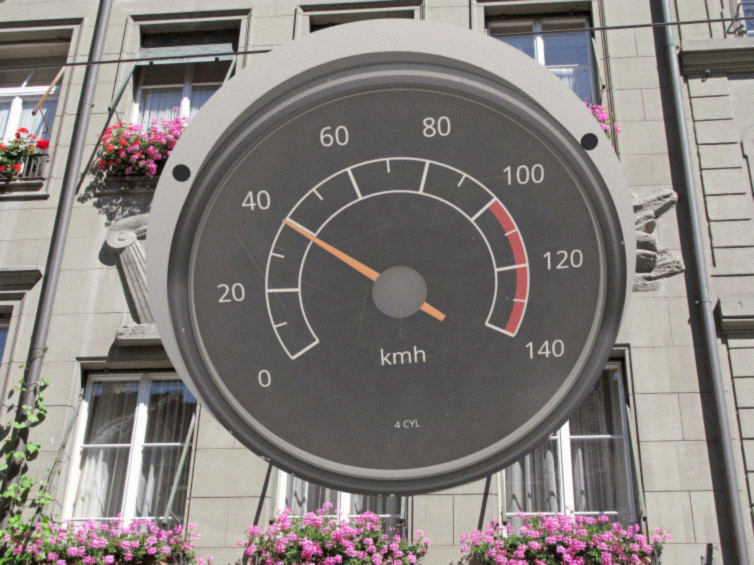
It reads 40 km/h
